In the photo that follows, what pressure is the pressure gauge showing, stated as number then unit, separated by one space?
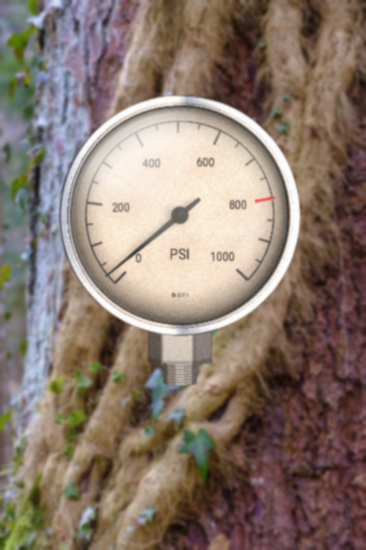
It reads 25 psi
